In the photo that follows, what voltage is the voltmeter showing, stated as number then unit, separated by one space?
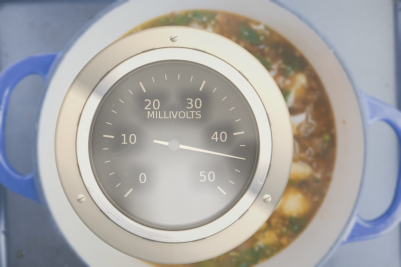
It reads 44 mV
